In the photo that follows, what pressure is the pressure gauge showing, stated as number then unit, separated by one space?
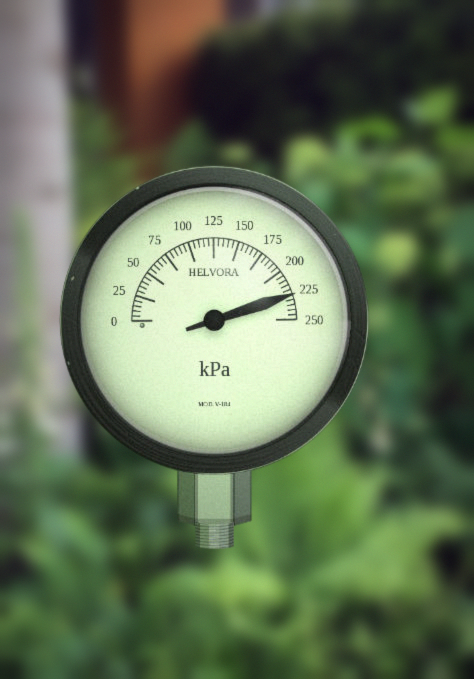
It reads 225 kPa
